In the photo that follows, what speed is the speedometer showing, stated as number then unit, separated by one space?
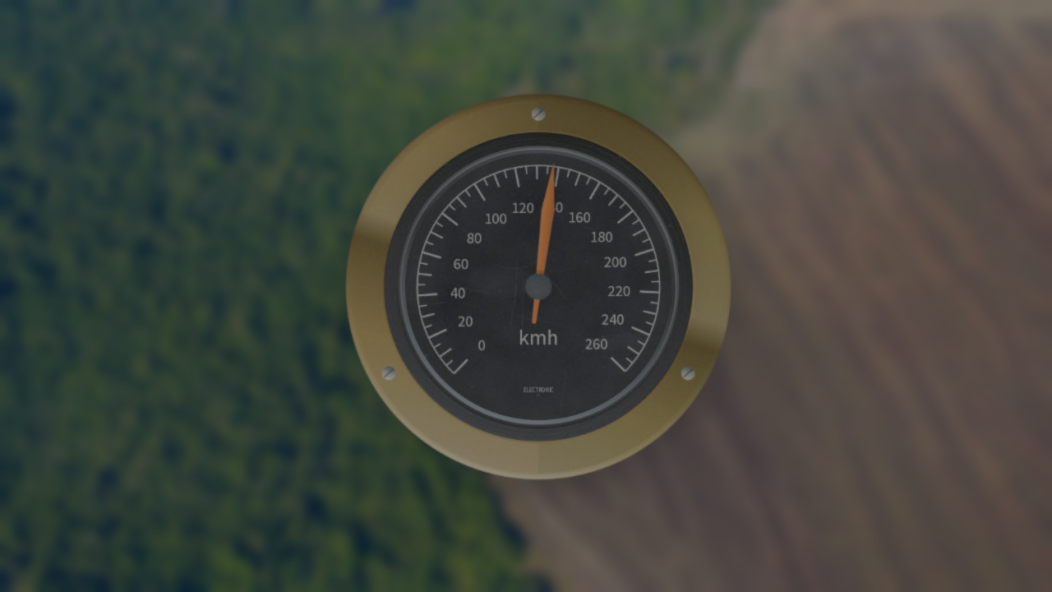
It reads 137.5 km/h
